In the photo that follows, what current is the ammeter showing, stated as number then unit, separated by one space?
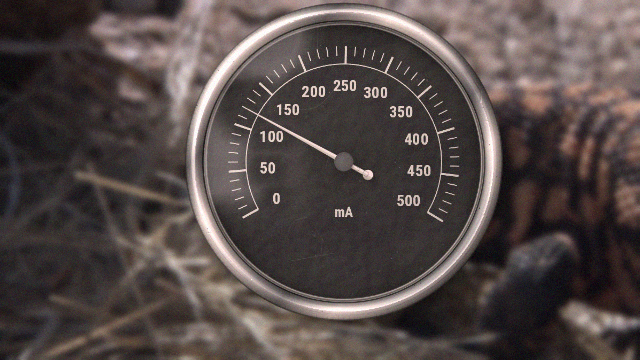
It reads 120 mA
